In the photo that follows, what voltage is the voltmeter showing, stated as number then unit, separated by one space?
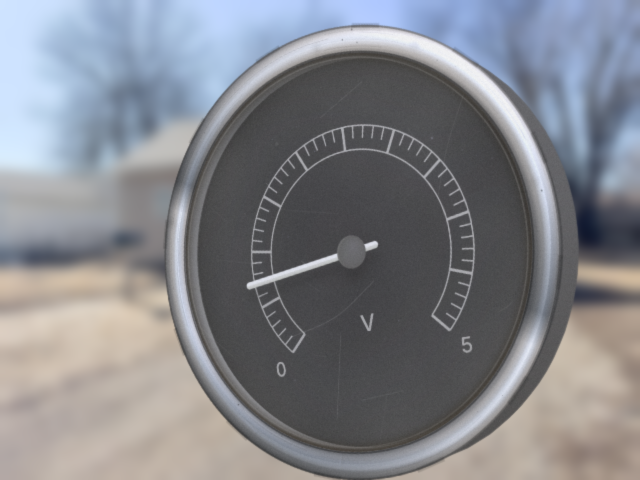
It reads 0.7 V
